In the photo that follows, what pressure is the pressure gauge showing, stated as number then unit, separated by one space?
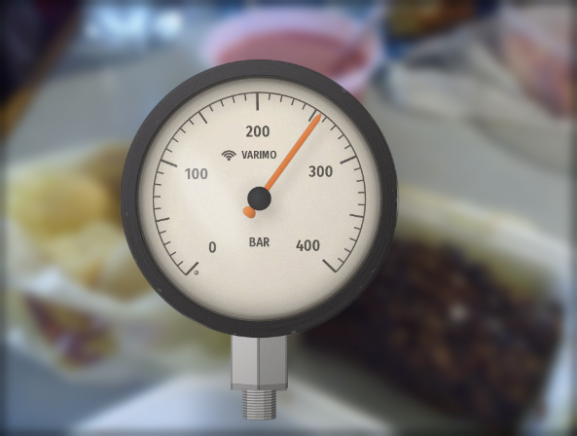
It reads 255 bar
